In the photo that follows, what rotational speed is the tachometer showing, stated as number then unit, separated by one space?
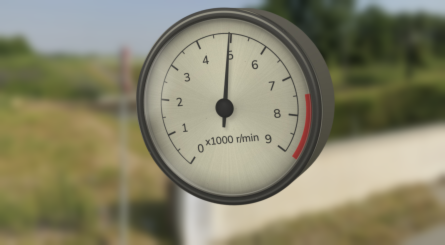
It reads 5000 rpm
